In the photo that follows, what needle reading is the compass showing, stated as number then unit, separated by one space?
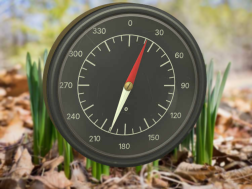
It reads 20 °
